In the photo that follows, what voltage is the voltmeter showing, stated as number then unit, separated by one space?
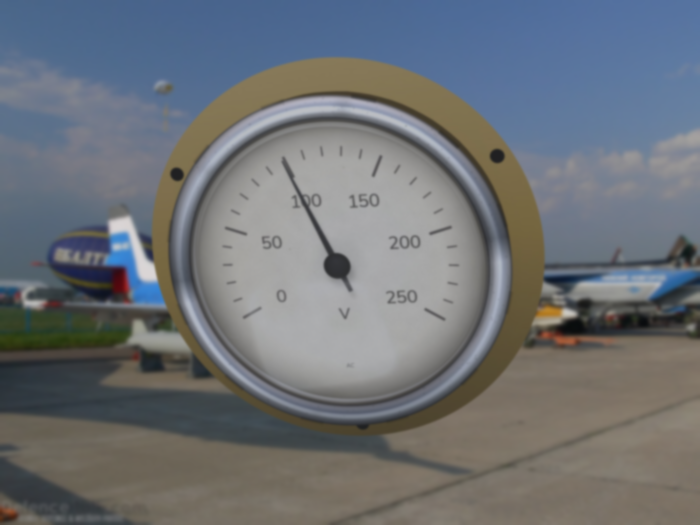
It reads 100 V
